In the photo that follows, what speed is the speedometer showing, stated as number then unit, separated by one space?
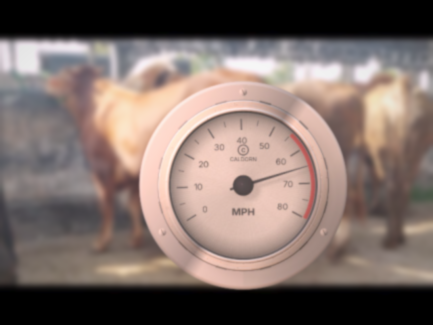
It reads 65 mph
